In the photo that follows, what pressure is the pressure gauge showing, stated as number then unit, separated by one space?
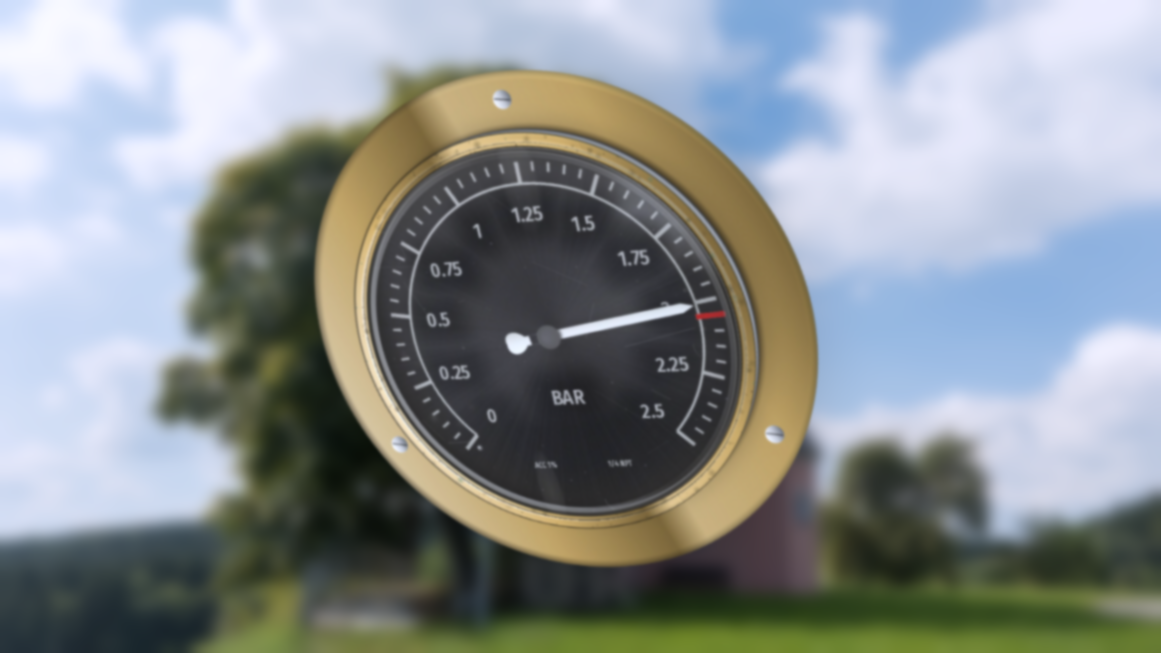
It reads 2 bar
